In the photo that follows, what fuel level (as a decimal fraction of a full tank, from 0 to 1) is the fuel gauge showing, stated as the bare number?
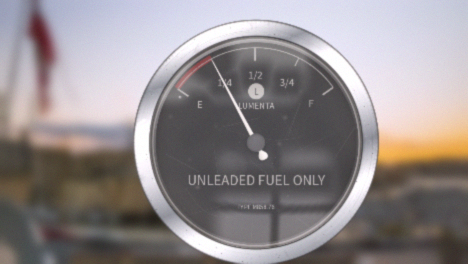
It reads 0.25
